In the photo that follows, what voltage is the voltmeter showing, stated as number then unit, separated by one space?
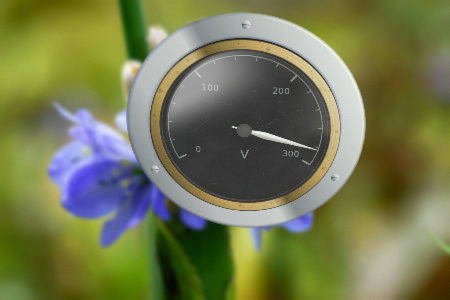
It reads 280 V
